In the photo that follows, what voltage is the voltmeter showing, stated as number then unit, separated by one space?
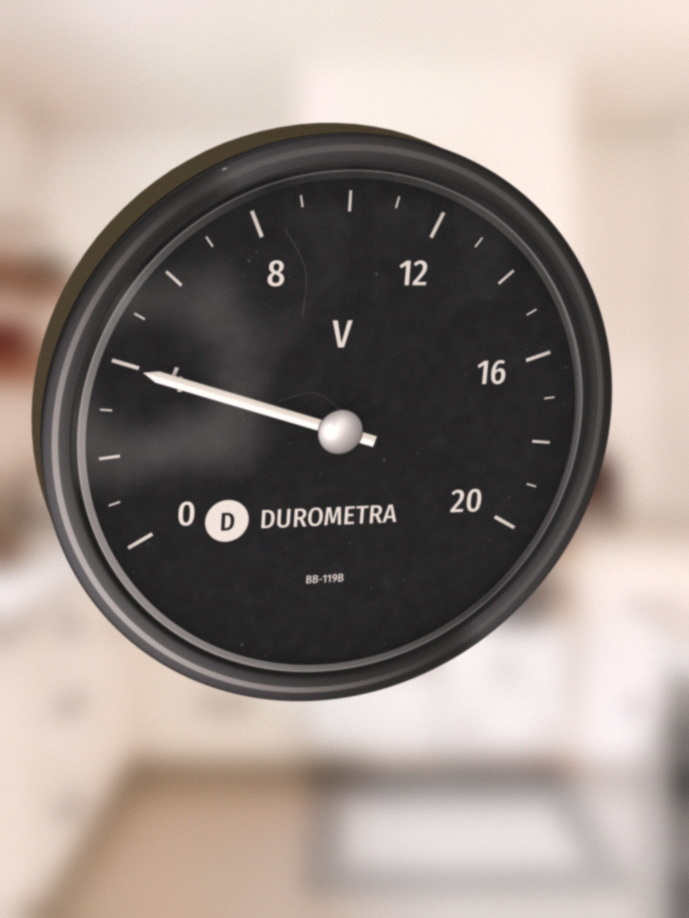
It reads 4 V
